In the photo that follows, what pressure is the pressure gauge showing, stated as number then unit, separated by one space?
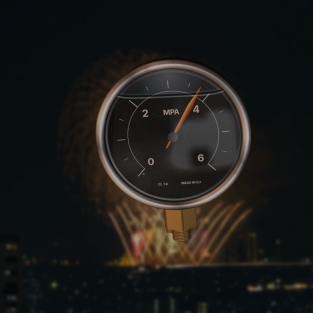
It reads 3.75 MPa
